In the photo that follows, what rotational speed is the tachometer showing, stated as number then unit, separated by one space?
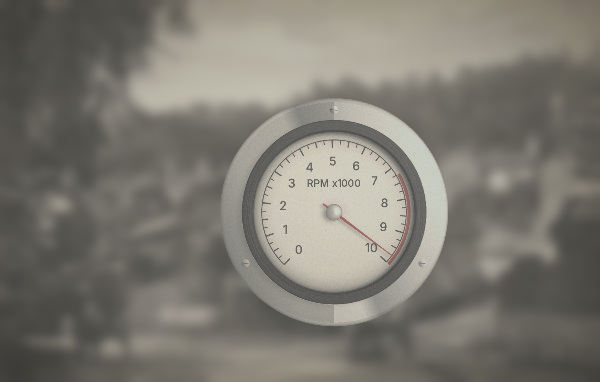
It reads 9750 rpm
